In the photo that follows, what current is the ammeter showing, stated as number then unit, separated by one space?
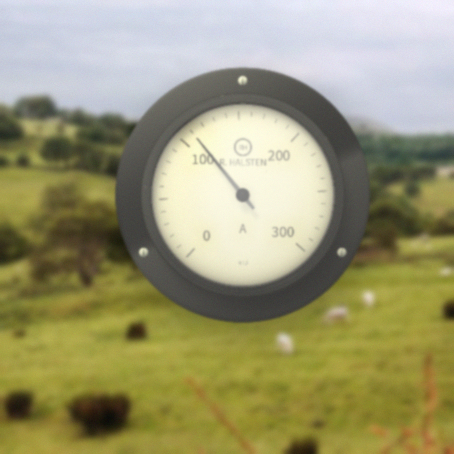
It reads 110 A
